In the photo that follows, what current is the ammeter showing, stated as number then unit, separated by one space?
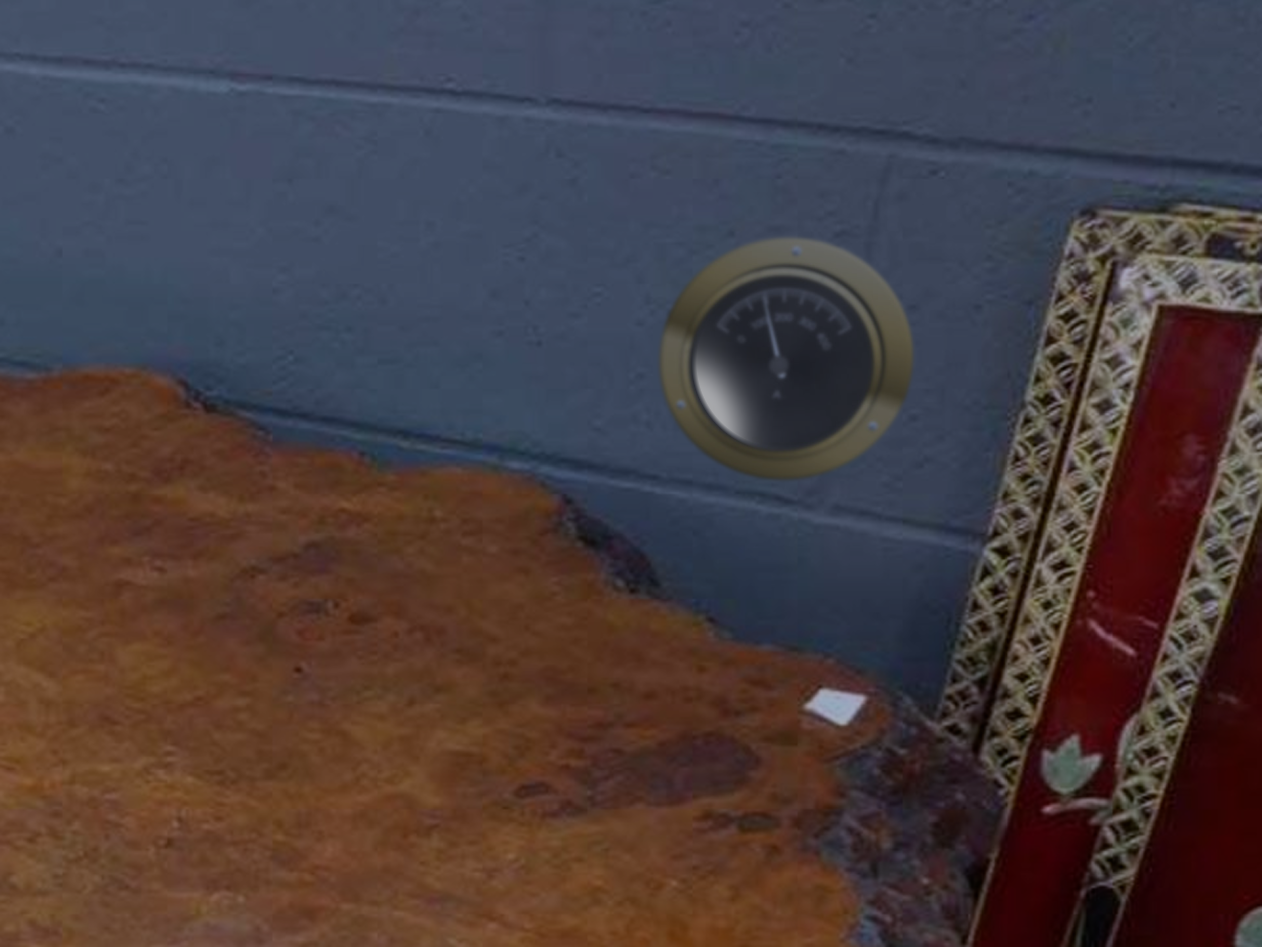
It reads 150 A
